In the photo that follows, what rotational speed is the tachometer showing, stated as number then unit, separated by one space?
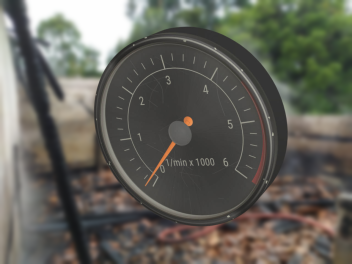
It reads 100 rpm
